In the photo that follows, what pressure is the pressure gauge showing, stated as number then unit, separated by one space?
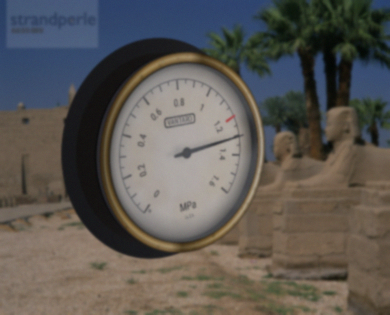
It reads 1.3 MPa
